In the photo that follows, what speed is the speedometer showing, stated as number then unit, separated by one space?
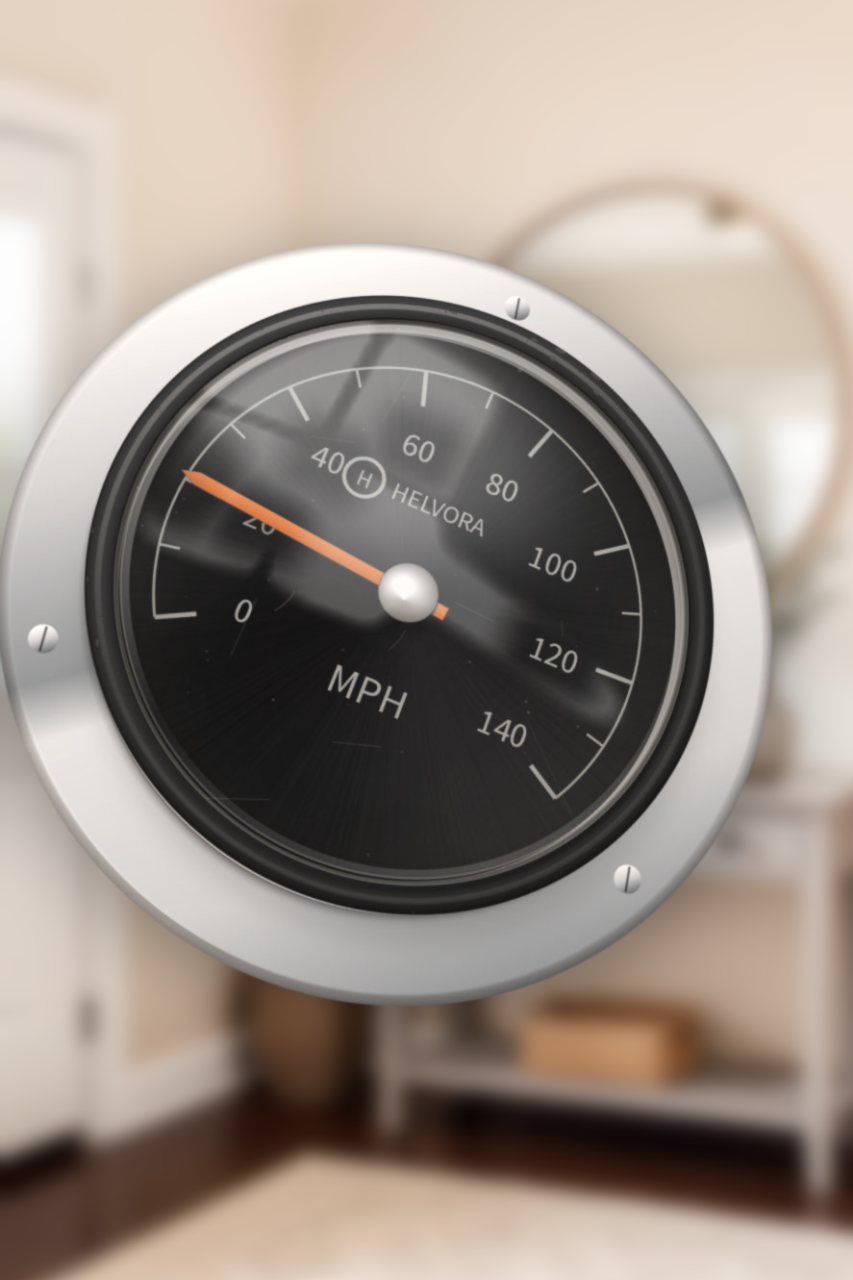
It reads 20 mph
